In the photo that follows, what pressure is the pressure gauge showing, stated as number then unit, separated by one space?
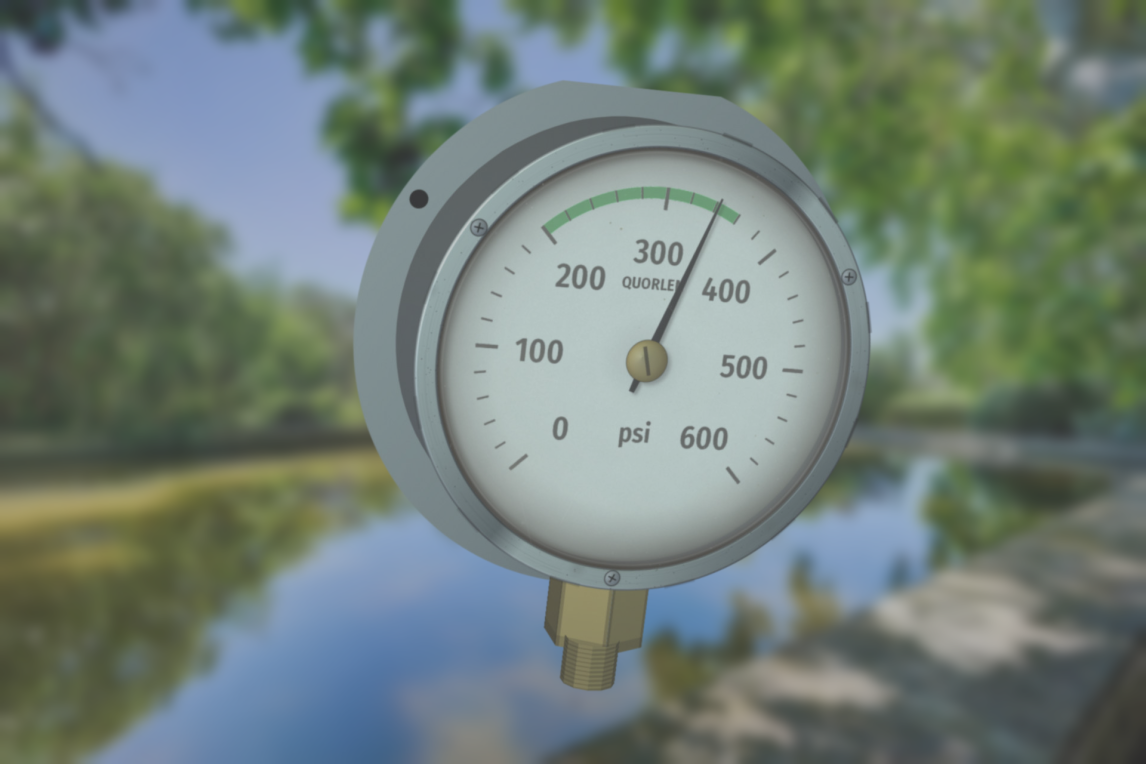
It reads 340 psi
